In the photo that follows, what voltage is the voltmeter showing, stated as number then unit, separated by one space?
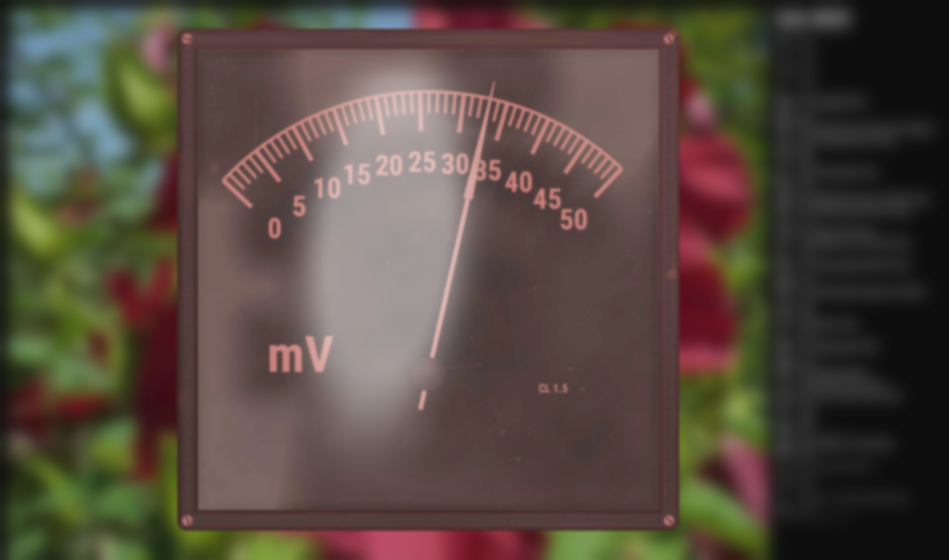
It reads 33 mV
